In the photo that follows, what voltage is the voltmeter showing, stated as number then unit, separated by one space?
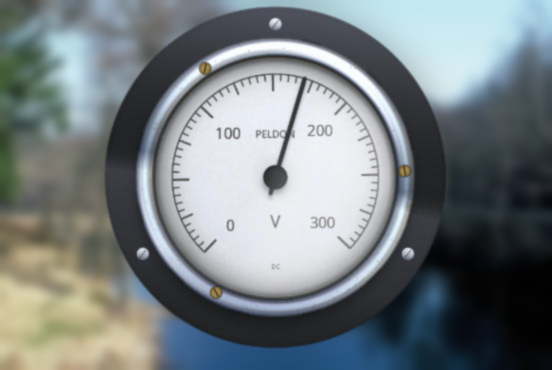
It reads 170 V
